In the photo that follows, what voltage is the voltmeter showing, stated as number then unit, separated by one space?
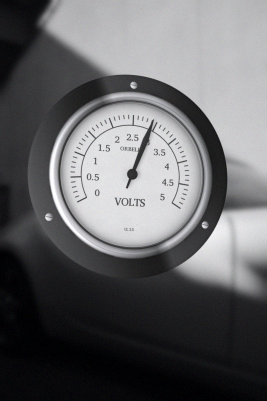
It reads 2.9 V
